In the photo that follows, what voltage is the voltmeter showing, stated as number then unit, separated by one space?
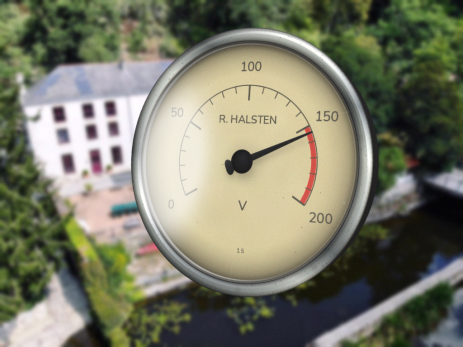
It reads 155 V
